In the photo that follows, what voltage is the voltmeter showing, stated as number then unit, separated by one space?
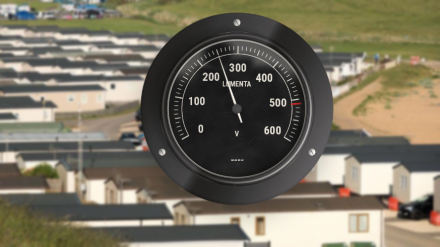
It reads 250 V
